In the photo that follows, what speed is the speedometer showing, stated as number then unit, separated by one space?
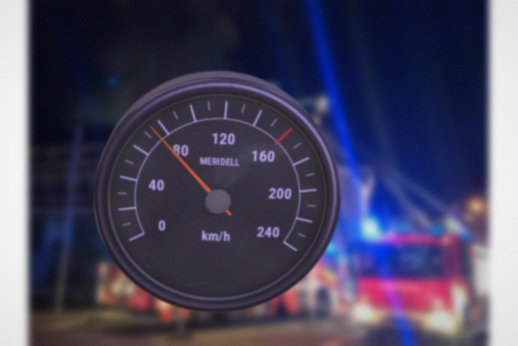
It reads 75 km/h
